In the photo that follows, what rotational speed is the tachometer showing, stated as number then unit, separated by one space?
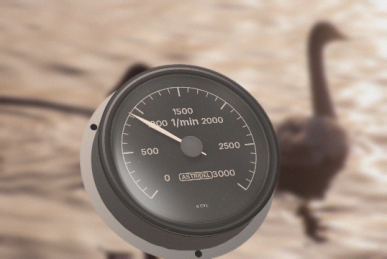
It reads 900 rpm
